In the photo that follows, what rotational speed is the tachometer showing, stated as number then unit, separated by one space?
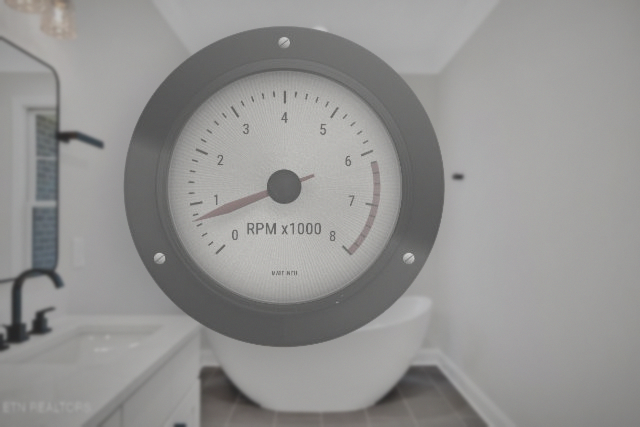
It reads 700 rpm
